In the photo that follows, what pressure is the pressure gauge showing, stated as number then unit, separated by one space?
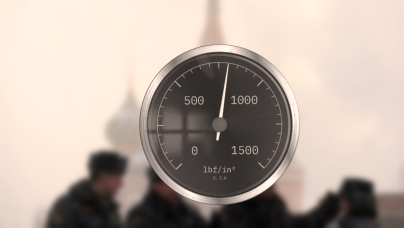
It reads 800 psi
